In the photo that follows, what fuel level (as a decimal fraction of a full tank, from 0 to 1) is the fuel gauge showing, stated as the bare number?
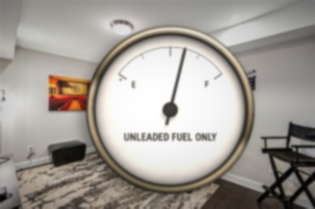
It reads 0.625
